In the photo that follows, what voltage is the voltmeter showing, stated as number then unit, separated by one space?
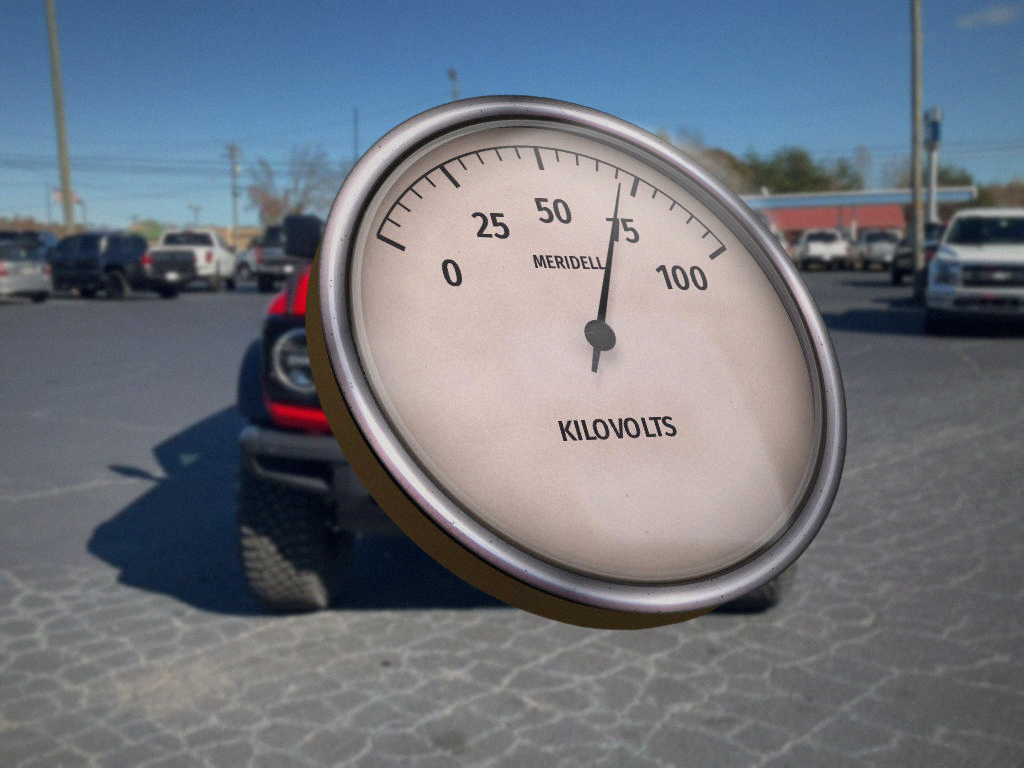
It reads 70 kV
